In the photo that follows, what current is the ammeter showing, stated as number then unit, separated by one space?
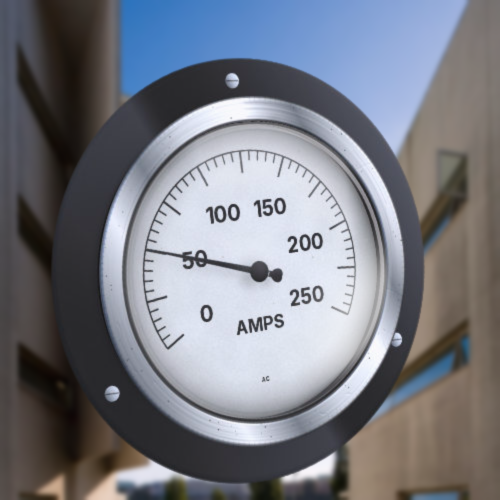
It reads 50 A
